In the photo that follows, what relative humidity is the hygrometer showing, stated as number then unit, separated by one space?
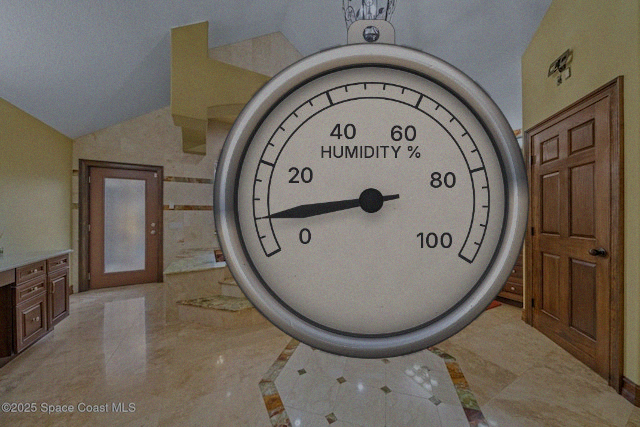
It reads 8 %
